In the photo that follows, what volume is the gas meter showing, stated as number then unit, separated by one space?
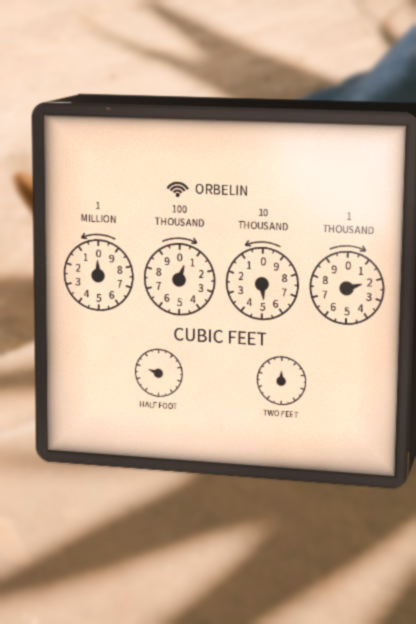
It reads 5200 ft³
